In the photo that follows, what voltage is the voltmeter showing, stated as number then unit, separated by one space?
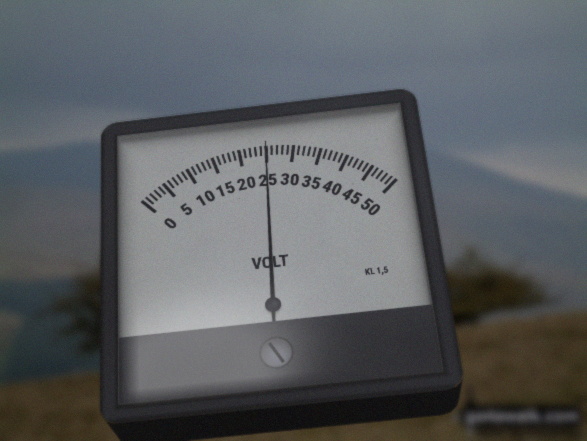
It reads 25 V
